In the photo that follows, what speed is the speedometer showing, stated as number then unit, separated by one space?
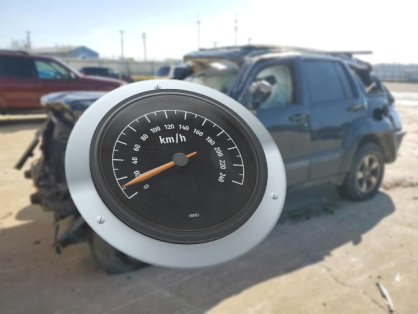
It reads 10 km/h
